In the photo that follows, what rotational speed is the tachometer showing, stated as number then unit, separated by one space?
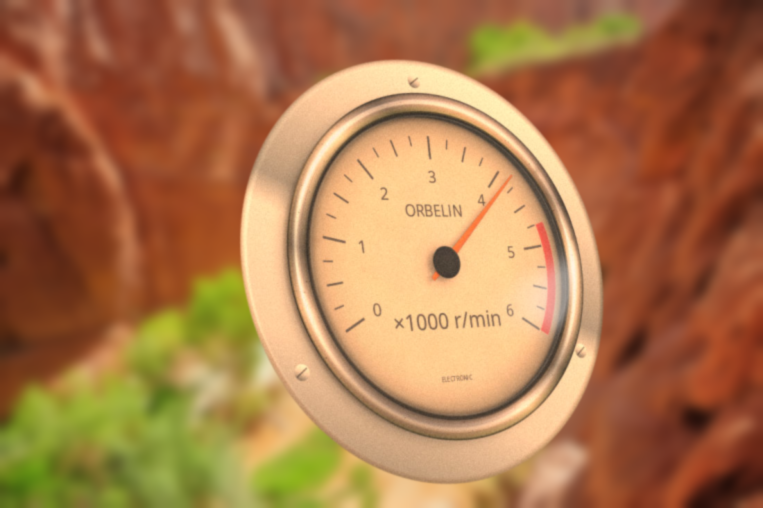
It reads 4125 rpm
